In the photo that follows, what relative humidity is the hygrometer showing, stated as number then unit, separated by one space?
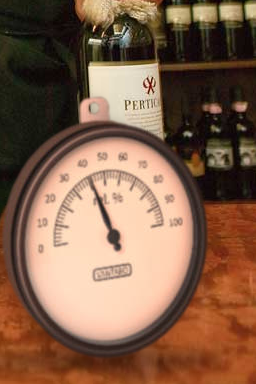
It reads 40 %
